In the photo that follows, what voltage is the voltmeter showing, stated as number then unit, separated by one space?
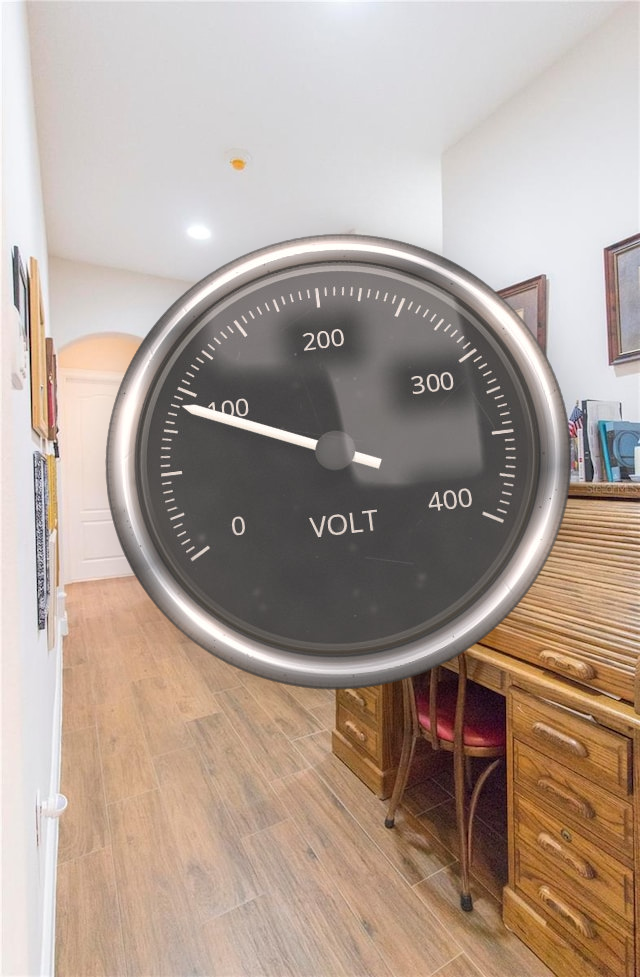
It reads 90 V
